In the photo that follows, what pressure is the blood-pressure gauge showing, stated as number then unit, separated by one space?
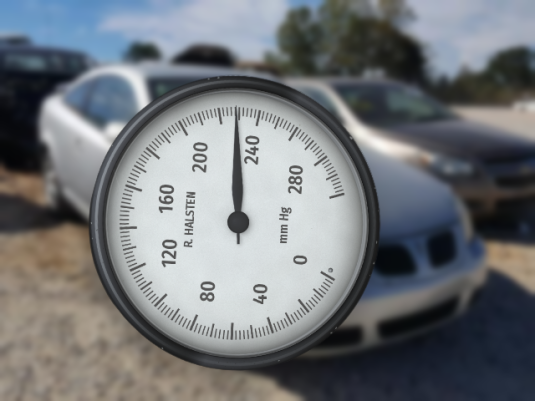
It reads 228 mmHg
